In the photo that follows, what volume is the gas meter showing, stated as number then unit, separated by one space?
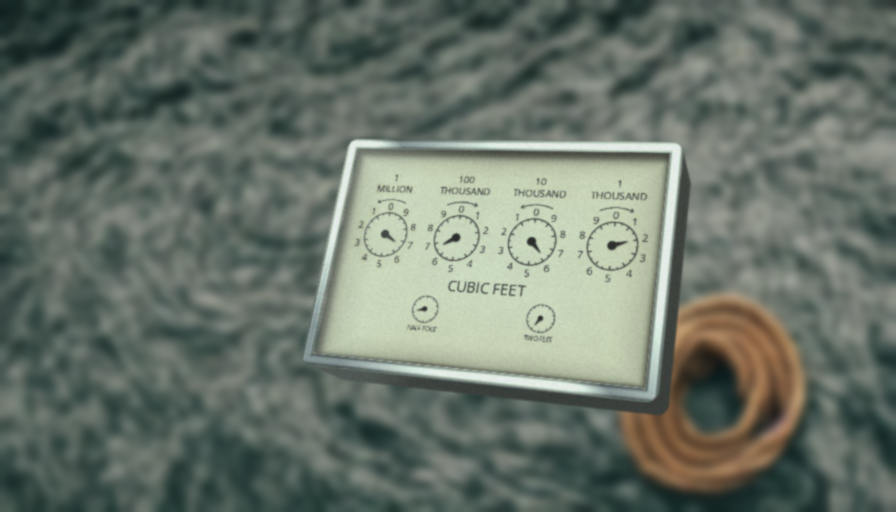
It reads 666200 ft³
